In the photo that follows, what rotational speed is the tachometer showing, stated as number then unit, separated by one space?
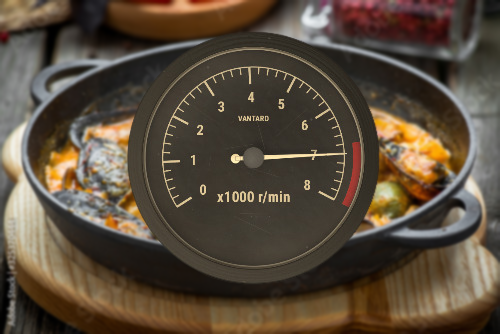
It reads 7000 rpm
